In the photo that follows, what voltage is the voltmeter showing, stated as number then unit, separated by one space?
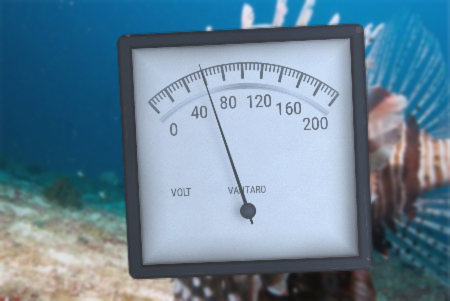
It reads 60 V
